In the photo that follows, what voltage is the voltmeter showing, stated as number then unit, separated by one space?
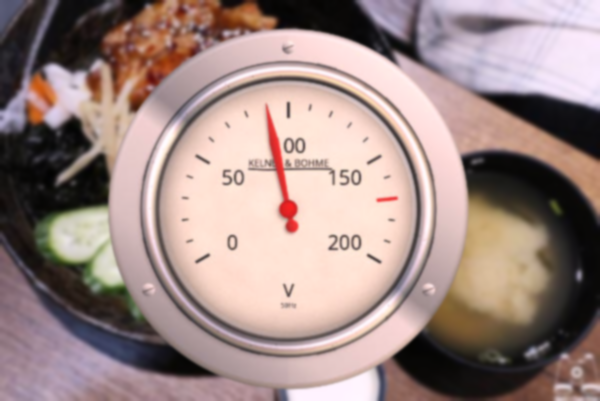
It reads 90 V
